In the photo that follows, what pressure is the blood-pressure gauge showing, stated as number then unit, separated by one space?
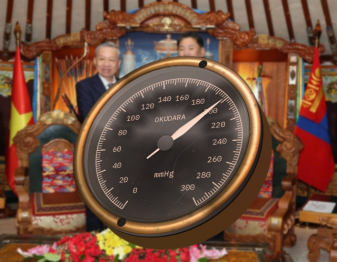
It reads 200 mmHg
